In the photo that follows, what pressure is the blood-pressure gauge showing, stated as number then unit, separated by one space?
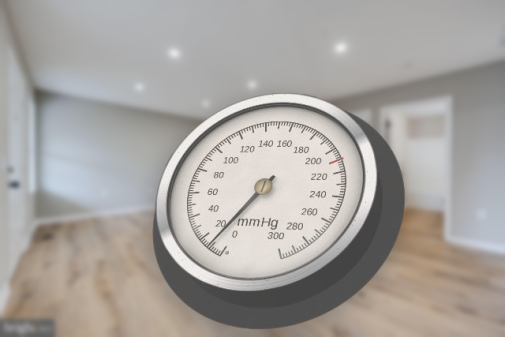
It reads 10 mmHg
